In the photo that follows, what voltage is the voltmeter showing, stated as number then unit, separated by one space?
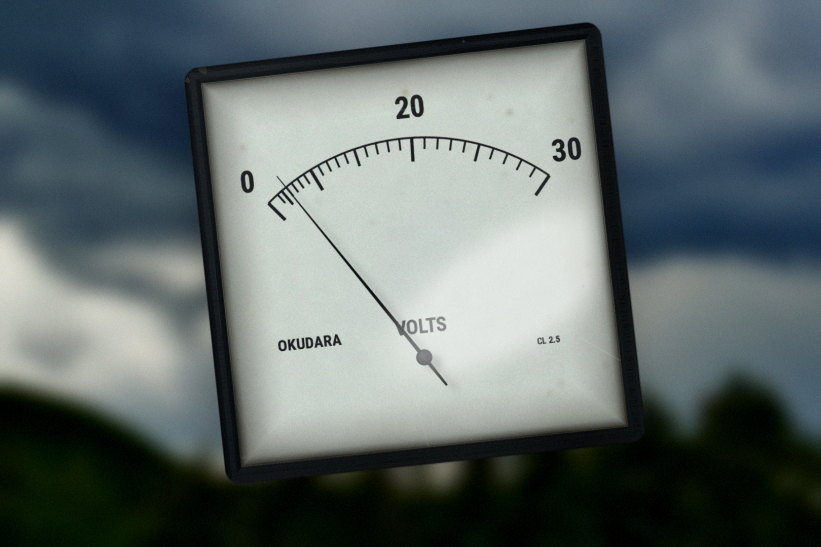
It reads 6 V
